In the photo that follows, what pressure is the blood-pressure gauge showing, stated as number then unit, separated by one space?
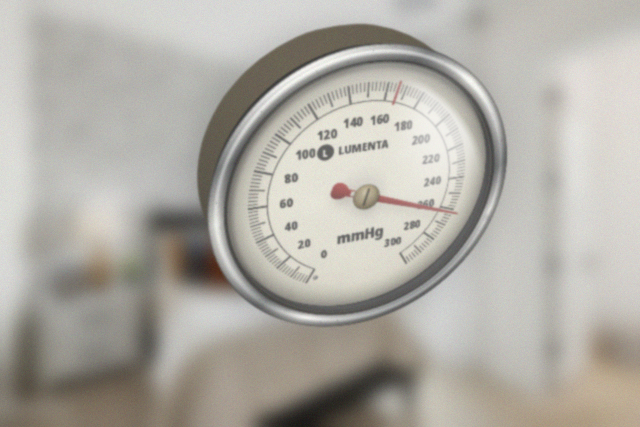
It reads 260 mmHg
